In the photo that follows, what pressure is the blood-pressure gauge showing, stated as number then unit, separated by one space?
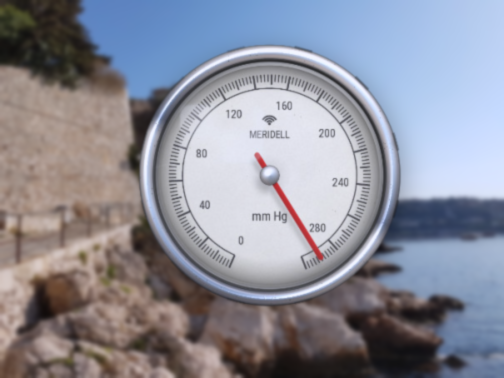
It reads 290 mmHg
